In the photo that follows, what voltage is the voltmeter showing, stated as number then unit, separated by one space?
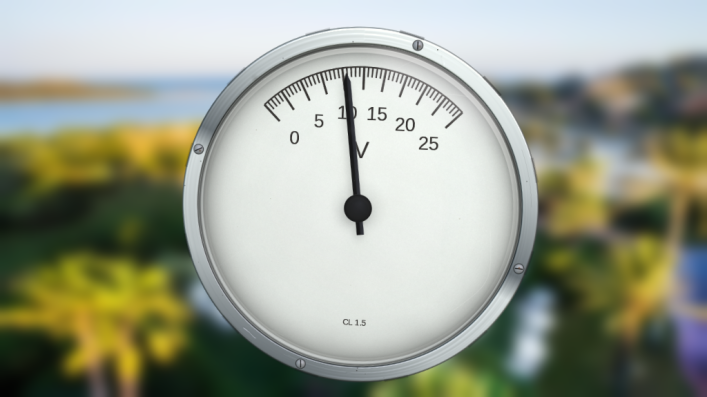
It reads 10.5 V
